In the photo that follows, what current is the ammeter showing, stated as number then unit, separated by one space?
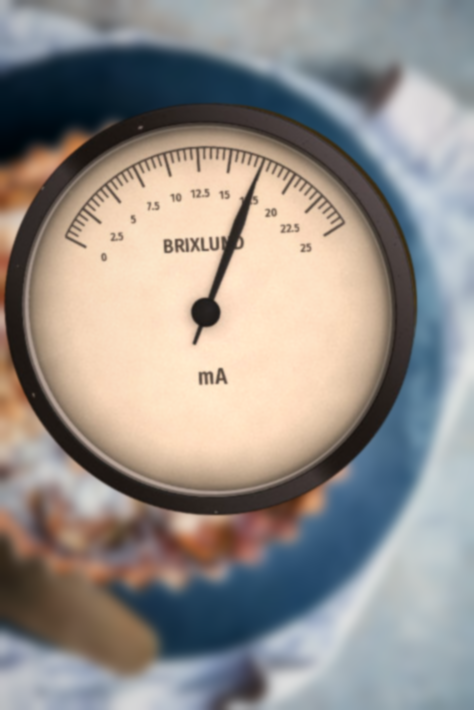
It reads 17.5 mA
